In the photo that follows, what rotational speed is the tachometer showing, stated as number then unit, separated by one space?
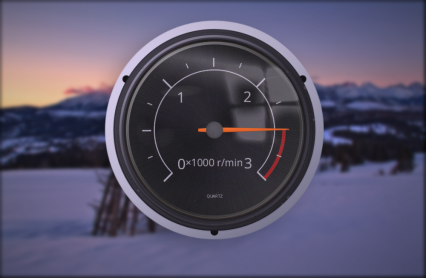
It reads 2500 rpm
